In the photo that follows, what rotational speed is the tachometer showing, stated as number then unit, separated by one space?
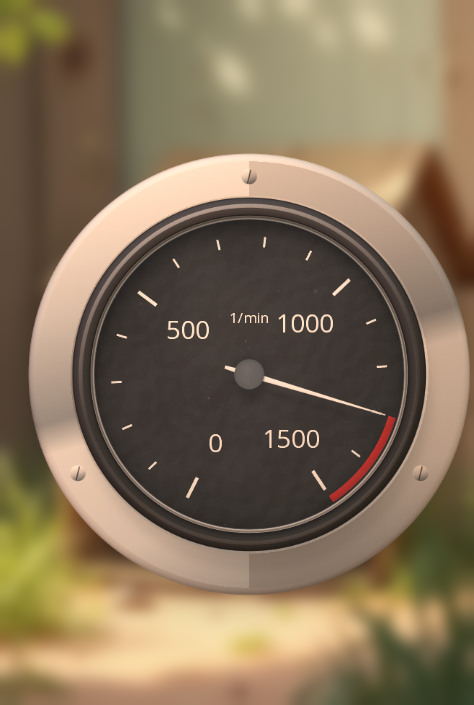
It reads 1300 rpm
